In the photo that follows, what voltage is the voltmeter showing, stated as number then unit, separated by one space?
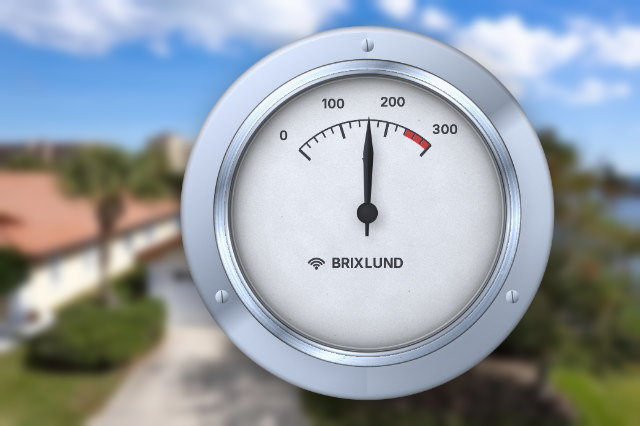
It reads 160 V
